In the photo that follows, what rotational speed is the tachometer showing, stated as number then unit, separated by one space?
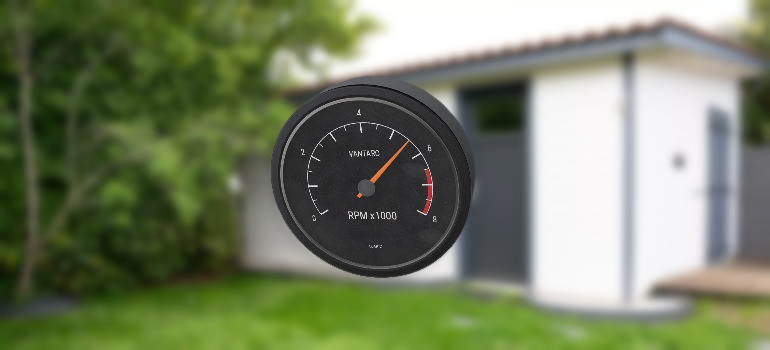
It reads 5500 rpm
